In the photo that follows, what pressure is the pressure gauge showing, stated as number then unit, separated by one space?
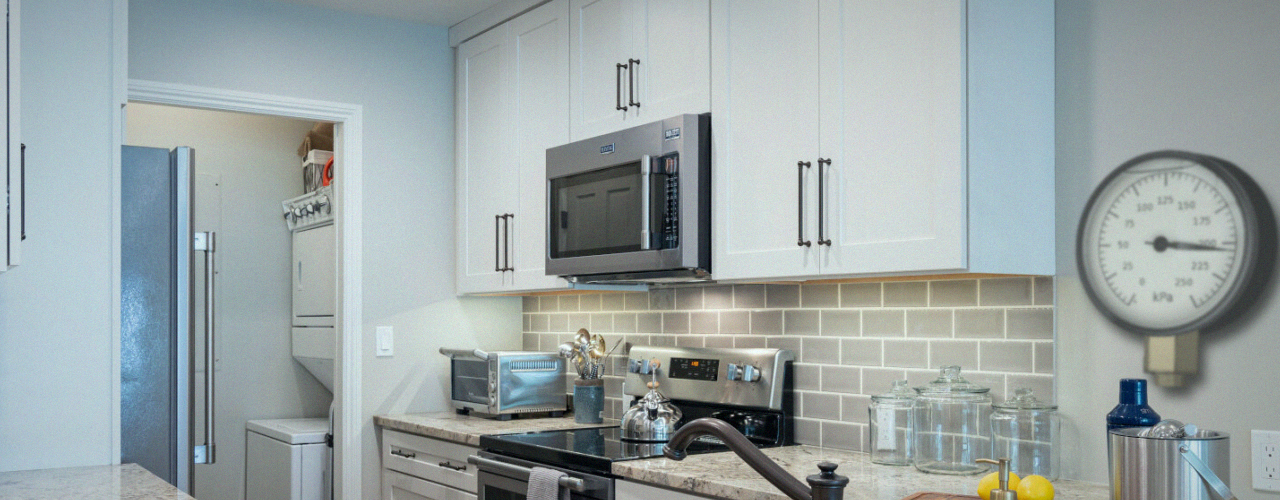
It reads 205 kPa
